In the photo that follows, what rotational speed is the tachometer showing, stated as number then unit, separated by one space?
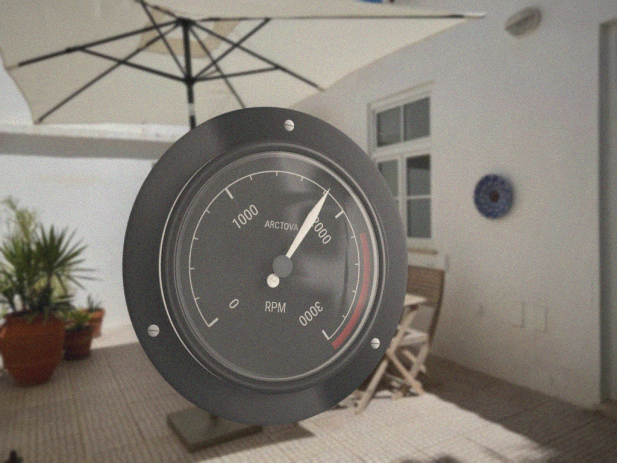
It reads 1800 rpm
